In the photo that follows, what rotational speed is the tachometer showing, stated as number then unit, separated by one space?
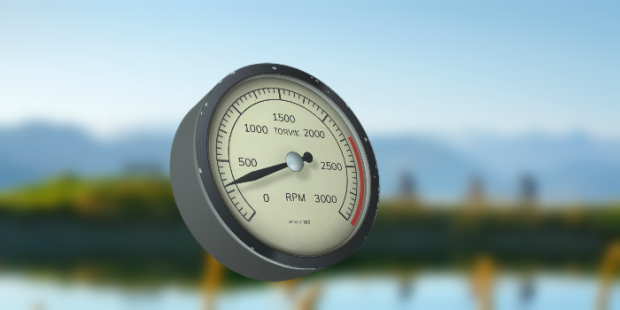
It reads 300 rpm
